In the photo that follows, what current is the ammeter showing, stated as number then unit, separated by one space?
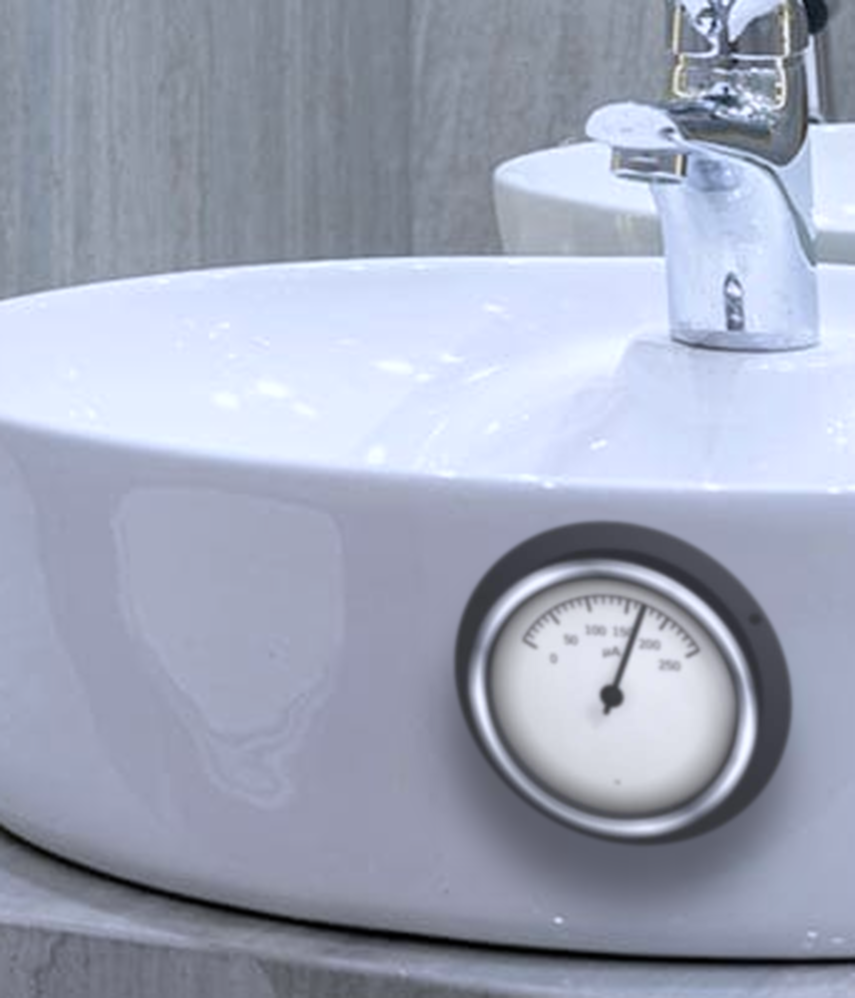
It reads 170 µA
